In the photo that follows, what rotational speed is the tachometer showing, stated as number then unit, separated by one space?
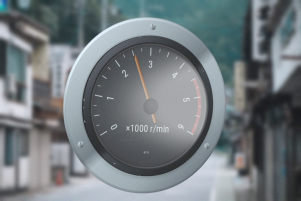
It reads 2500 rpm
